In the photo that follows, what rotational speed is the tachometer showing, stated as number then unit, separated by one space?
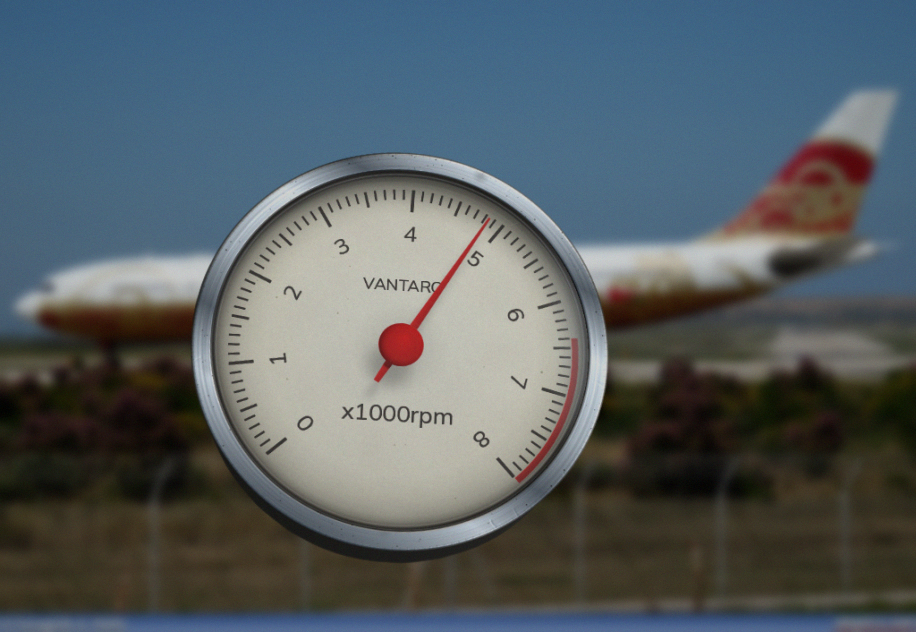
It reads 4850 rpm
